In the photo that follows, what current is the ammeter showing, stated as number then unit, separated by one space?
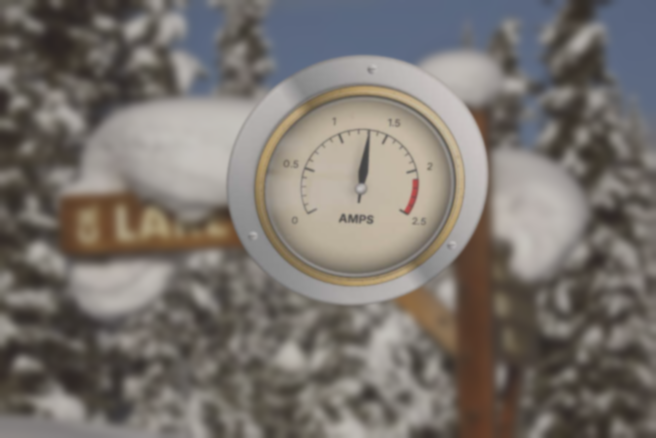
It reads 1.3 A
